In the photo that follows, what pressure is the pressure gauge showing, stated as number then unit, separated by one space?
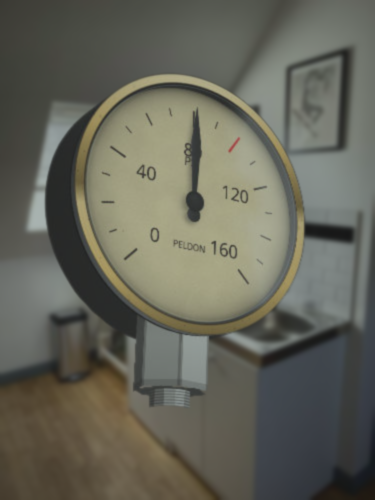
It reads 80 psi
